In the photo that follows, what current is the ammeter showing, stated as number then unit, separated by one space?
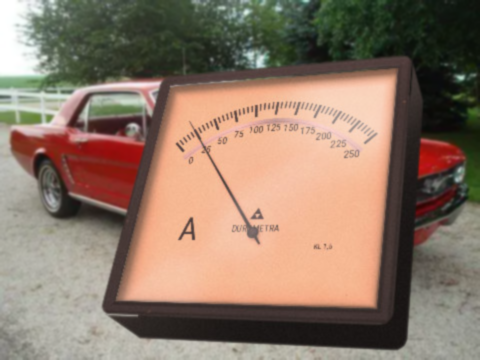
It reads 25 A
